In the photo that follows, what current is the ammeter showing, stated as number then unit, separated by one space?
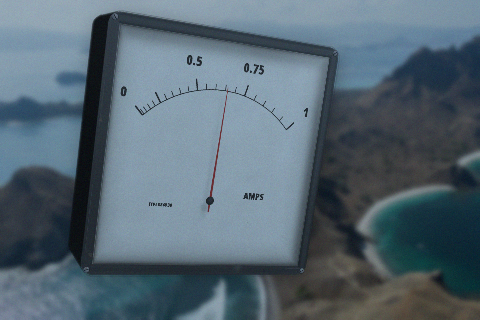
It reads 0.65 A
